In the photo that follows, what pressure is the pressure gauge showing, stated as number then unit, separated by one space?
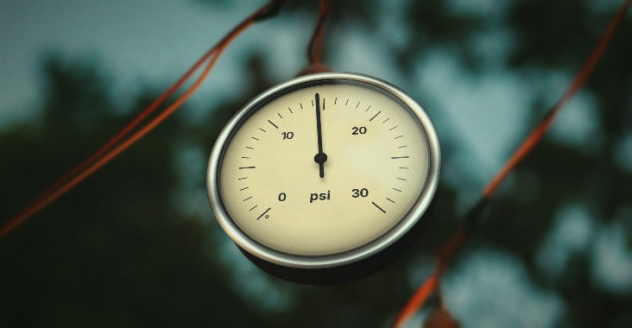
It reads 14.5 psi
